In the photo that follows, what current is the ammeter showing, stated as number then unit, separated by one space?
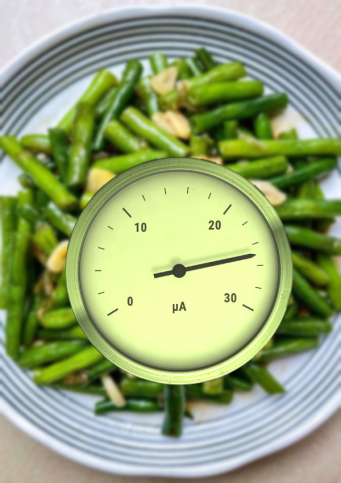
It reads 25 µA
